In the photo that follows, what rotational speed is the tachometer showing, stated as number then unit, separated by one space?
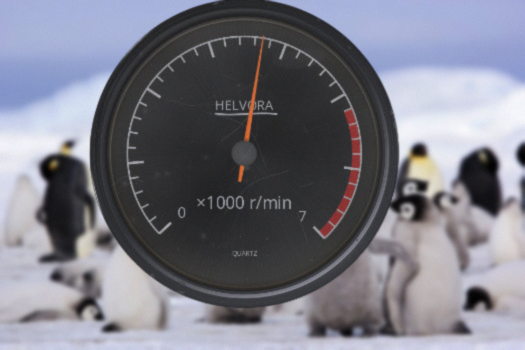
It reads 3700 rpm
